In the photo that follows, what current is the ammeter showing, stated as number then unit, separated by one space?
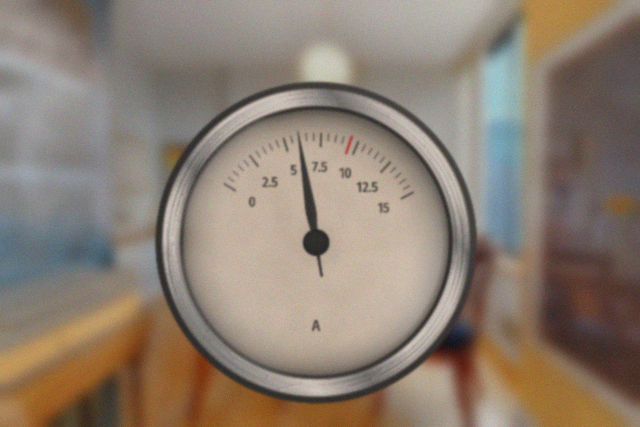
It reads 6 A
